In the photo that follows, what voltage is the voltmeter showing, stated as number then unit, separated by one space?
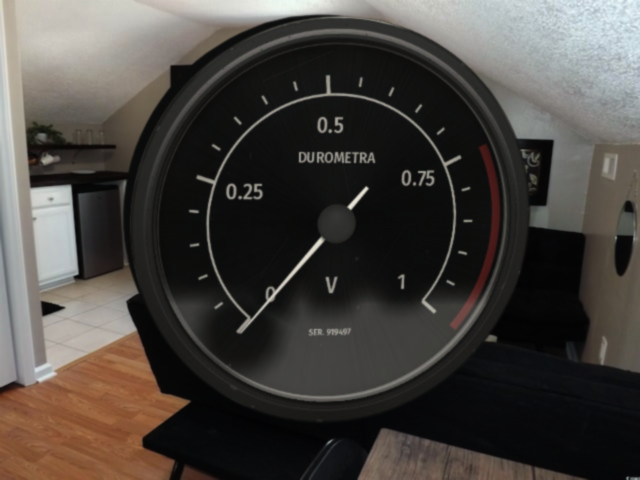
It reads 0 V
